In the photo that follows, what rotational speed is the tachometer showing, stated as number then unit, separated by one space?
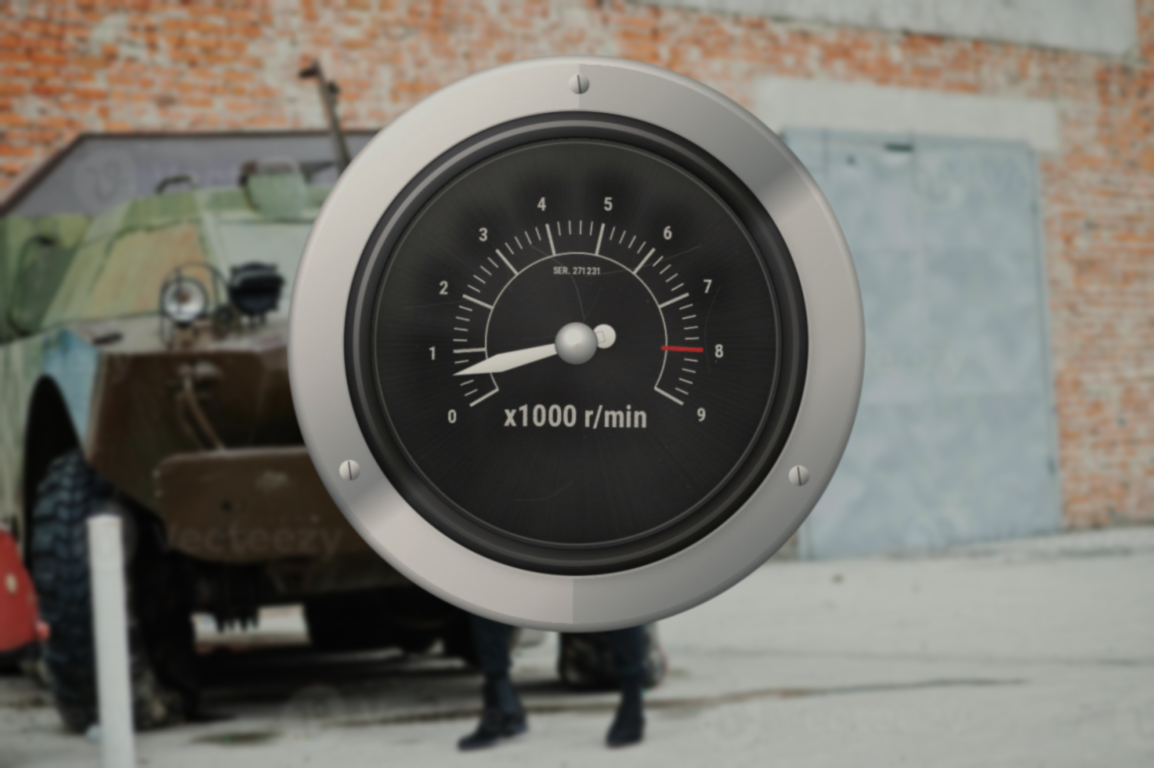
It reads 600 rpm
